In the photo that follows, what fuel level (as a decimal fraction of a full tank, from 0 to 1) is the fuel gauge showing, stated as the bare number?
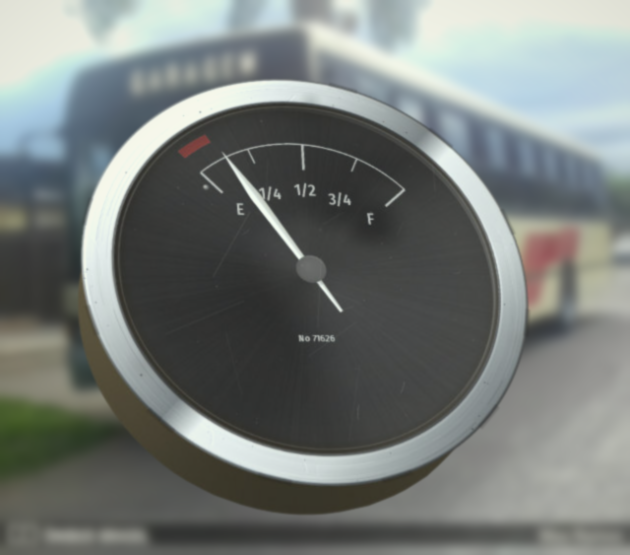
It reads 0.125
